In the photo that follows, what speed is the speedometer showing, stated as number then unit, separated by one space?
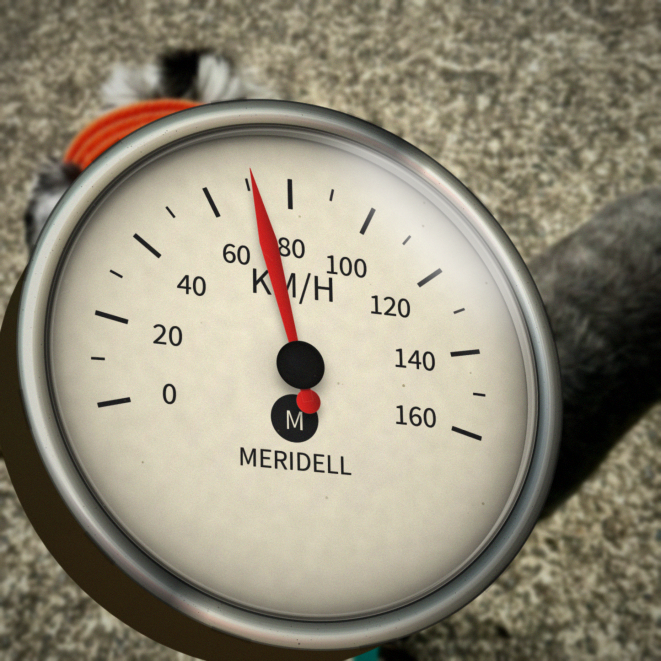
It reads 70 km/h
